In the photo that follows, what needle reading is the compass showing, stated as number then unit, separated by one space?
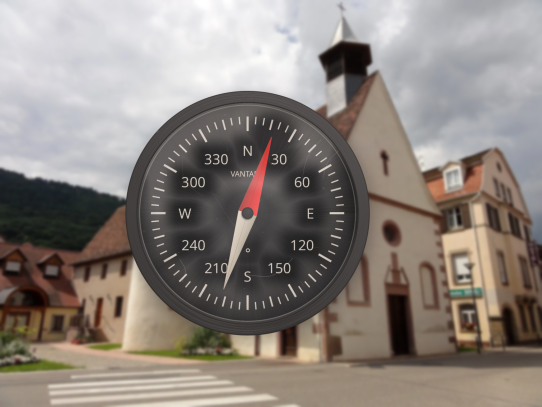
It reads 17.5 °
